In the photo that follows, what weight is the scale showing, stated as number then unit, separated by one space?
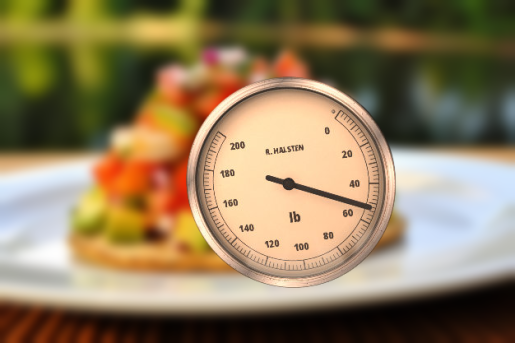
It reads 52 lb
